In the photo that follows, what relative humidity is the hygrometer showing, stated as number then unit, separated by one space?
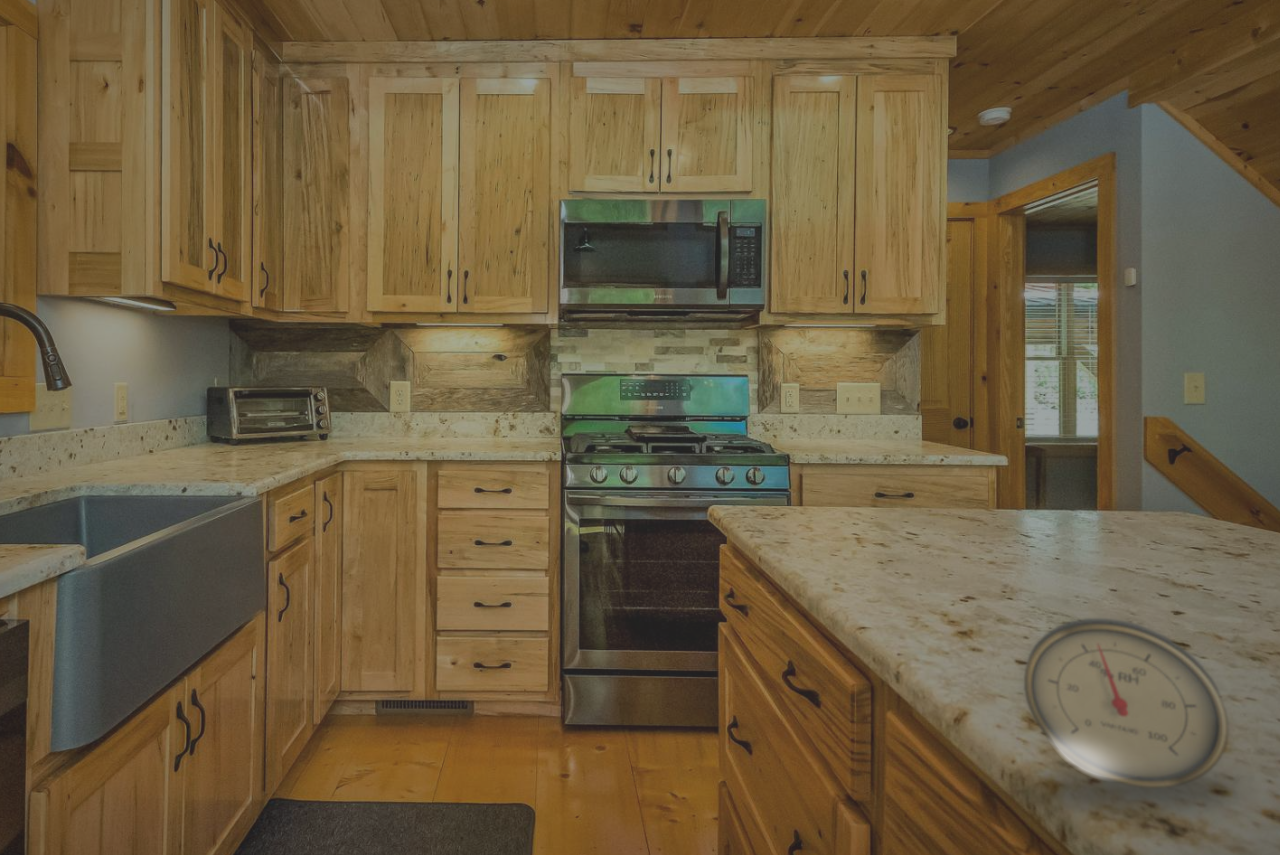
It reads 45 %
